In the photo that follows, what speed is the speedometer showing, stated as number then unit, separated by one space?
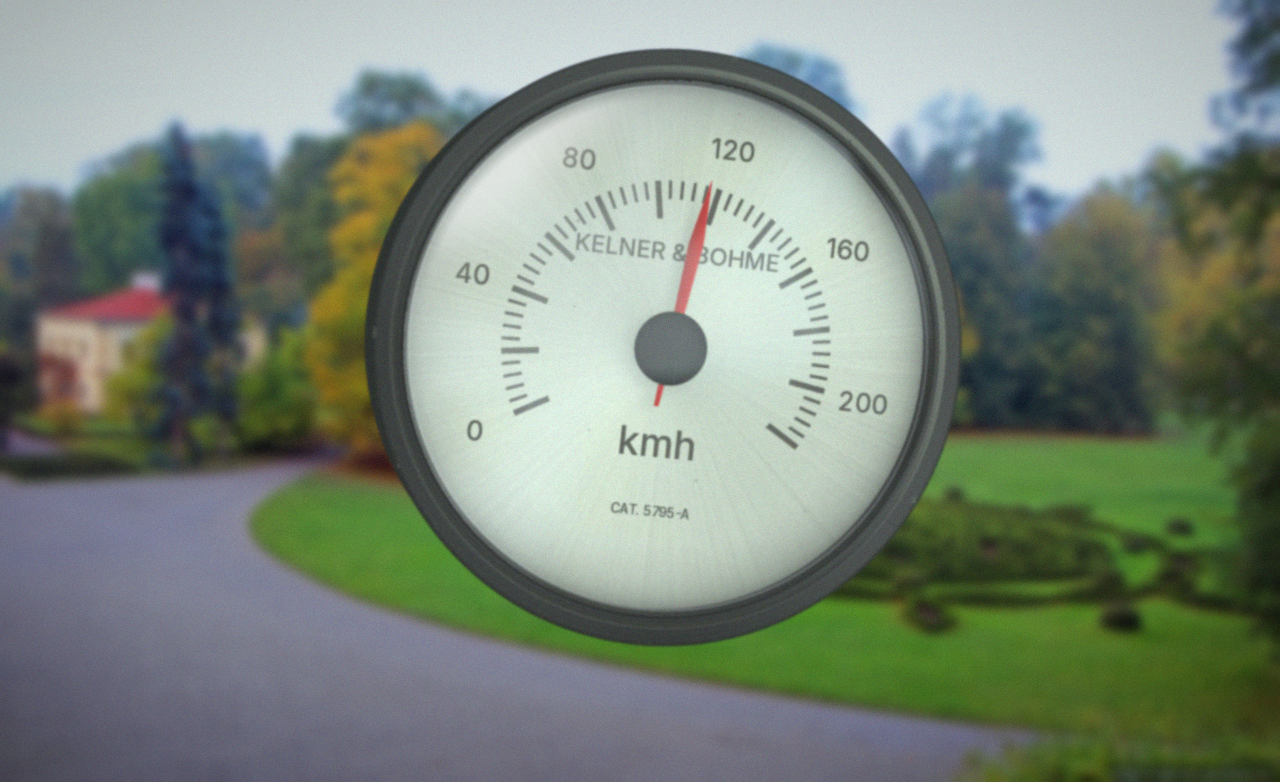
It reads 116 km/h
